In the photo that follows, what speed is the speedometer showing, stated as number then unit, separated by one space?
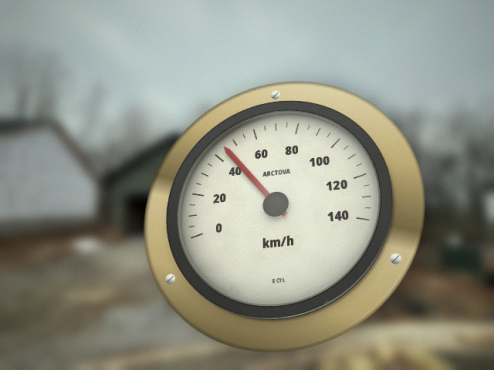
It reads 45 km/h
